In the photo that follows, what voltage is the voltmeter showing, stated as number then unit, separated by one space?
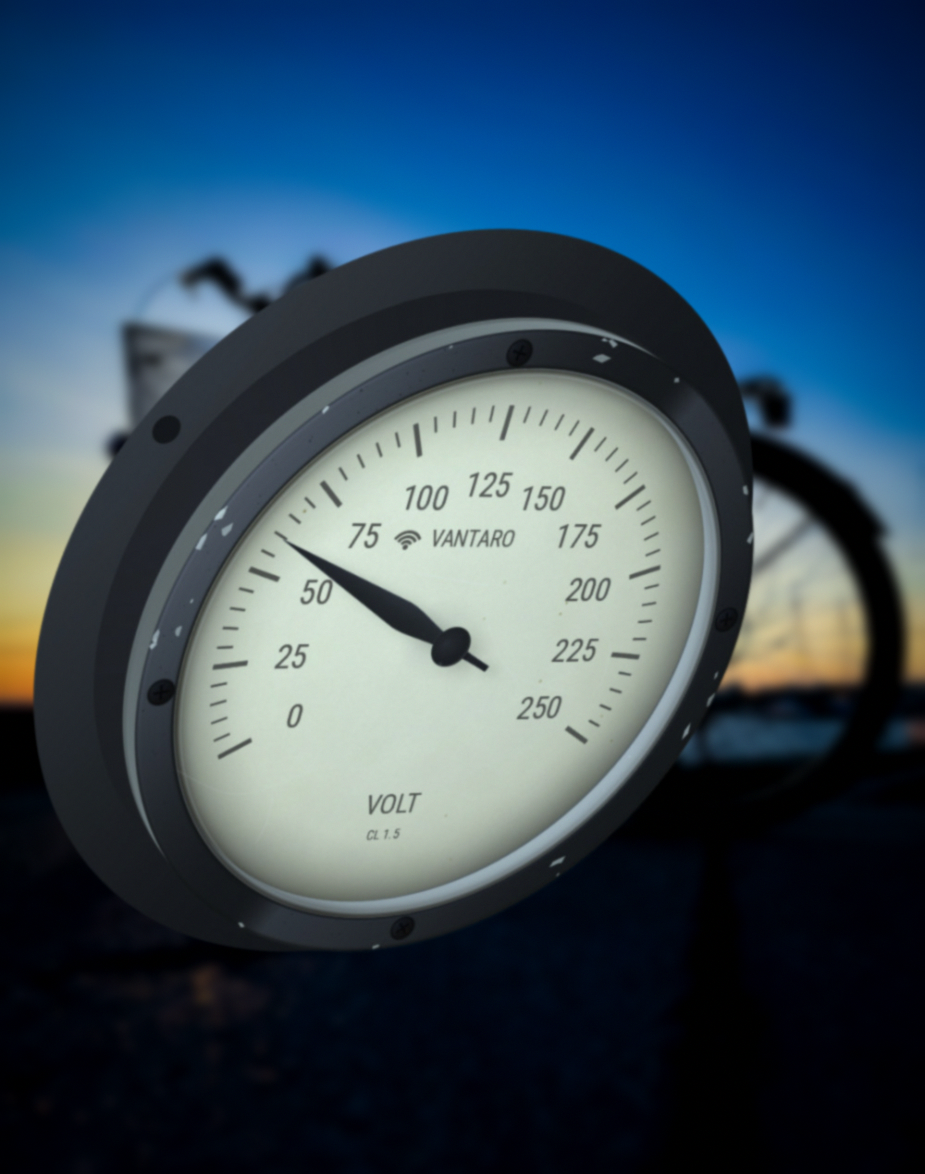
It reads 60 V
